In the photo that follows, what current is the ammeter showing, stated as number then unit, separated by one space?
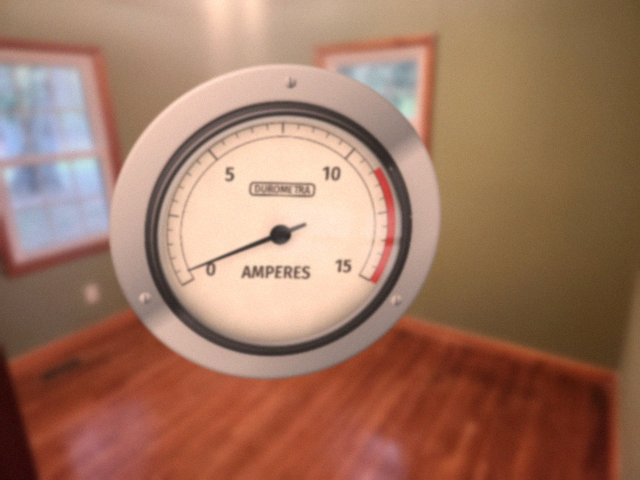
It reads 0.5 A
